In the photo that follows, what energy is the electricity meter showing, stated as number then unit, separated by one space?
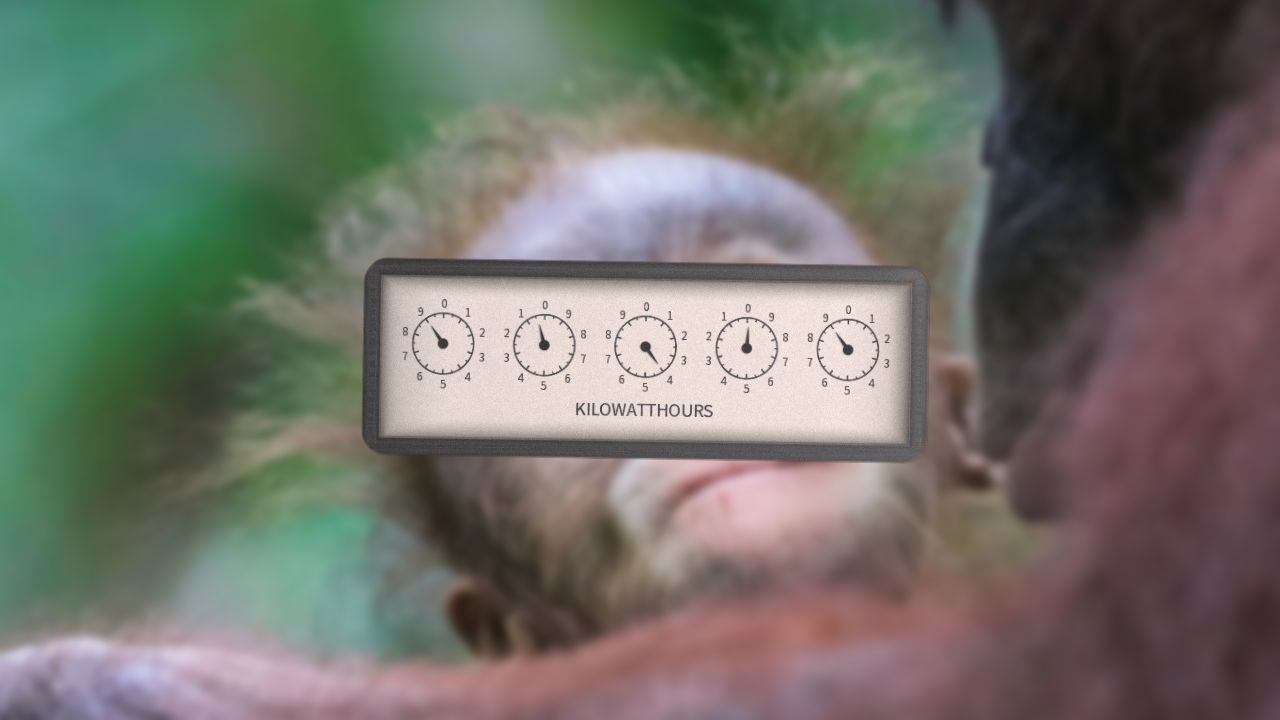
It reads 90399 kWh
